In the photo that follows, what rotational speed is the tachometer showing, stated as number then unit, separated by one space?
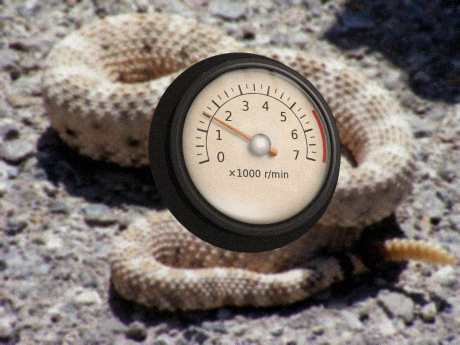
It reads 1500 rpm
